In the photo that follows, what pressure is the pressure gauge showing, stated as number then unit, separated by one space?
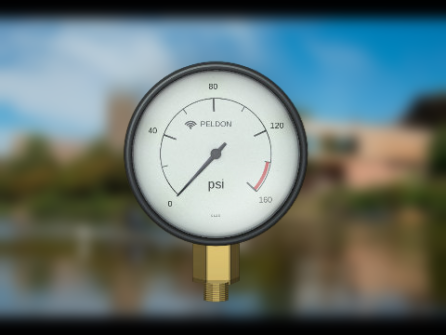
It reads 0 psi
